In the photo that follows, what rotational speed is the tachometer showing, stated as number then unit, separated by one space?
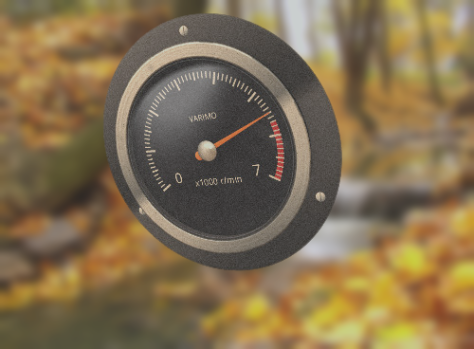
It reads 5500 rpm
